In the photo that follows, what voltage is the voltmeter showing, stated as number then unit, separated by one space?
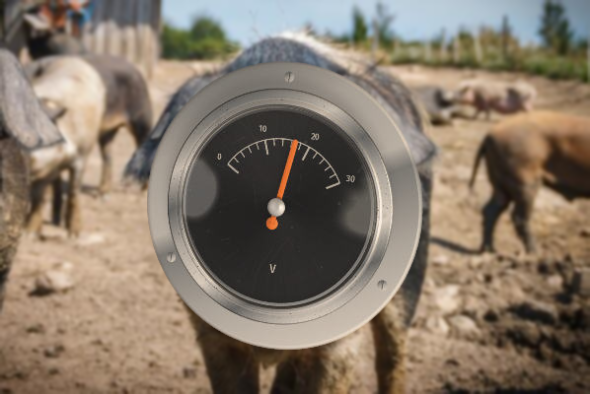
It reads 17 V
